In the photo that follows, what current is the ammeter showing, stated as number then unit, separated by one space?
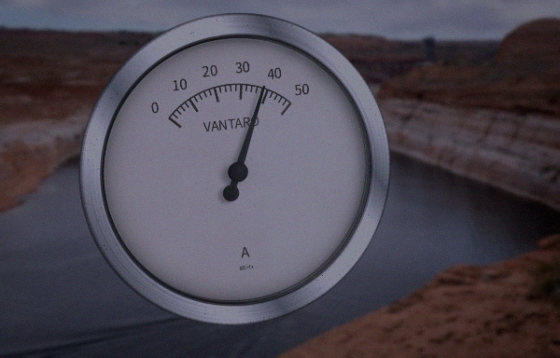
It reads 38 A
